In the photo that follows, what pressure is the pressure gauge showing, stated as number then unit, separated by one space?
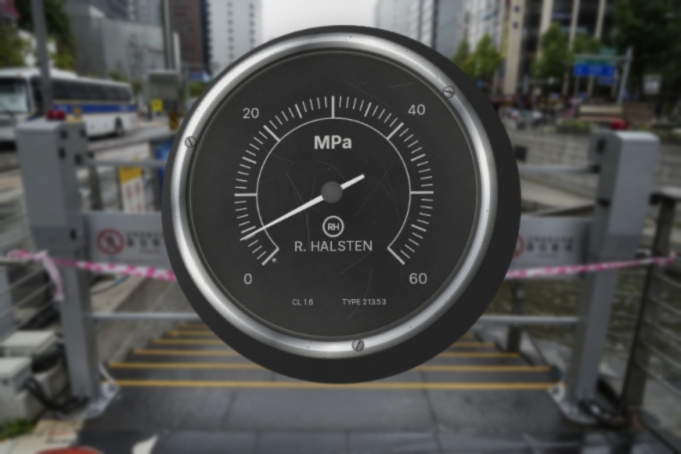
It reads 4 MPa
